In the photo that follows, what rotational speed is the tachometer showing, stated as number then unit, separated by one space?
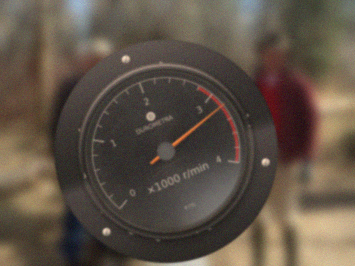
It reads 3200 rpm
